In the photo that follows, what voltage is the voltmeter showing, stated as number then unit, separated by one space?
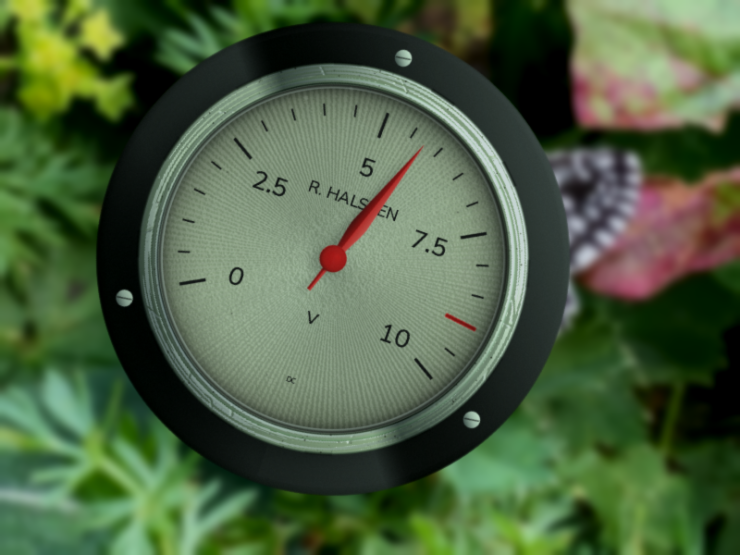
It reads 5.75 V
